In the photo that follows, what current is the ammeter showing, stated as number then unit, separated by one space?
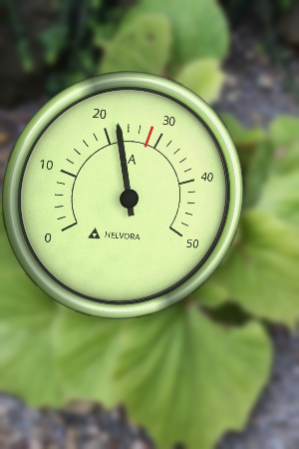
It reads 22 A
